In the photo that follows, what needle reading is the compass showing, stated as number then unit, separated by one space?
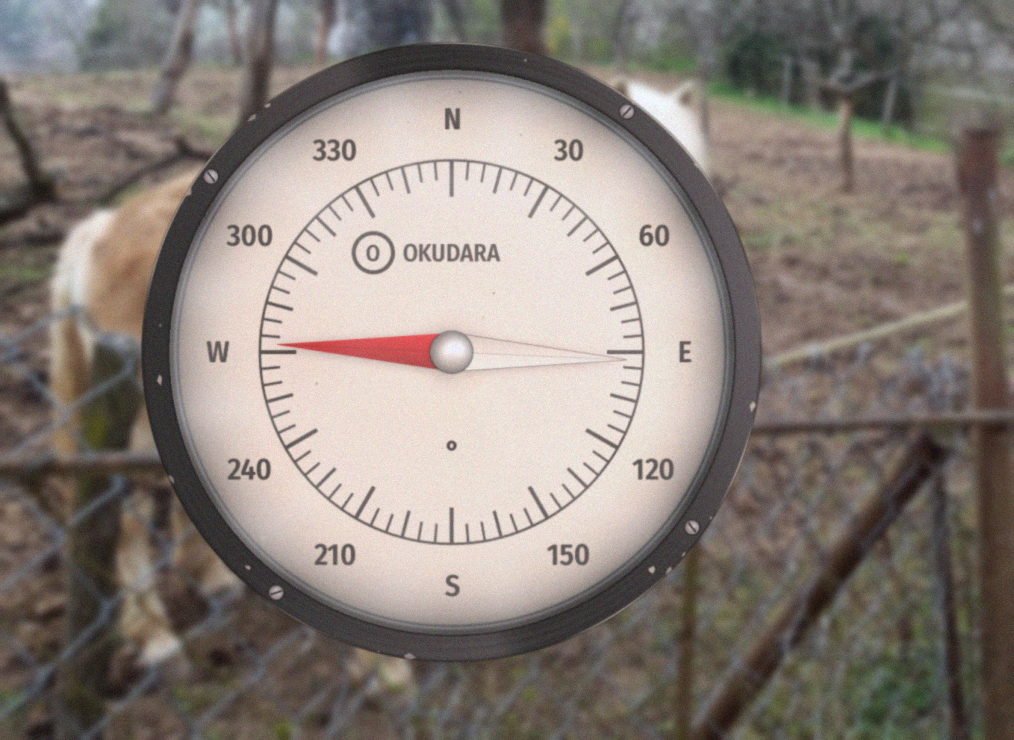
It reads 272.5 °
